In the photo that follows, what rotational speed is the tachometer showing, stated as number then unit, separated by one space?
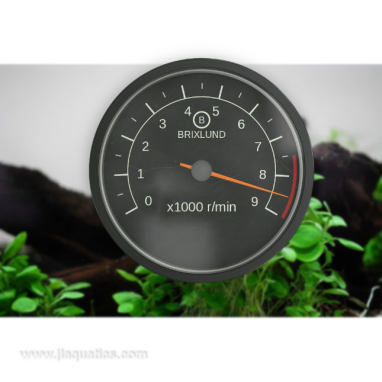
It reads 8500 rpm
